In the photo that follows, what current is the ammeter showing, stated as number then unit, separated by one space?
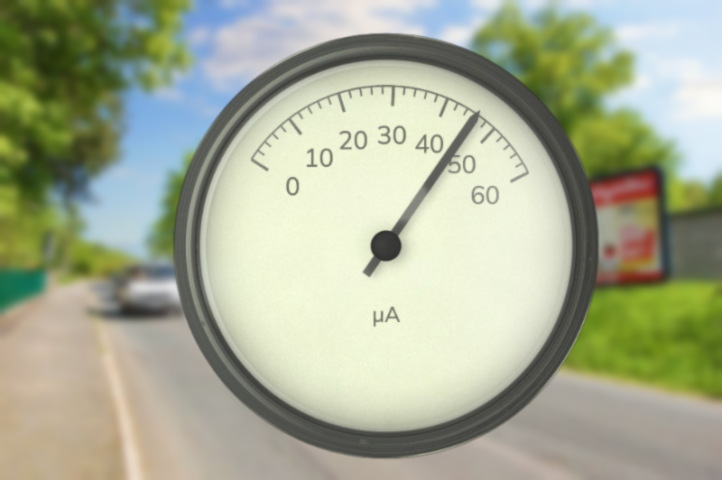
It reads 46 µA
